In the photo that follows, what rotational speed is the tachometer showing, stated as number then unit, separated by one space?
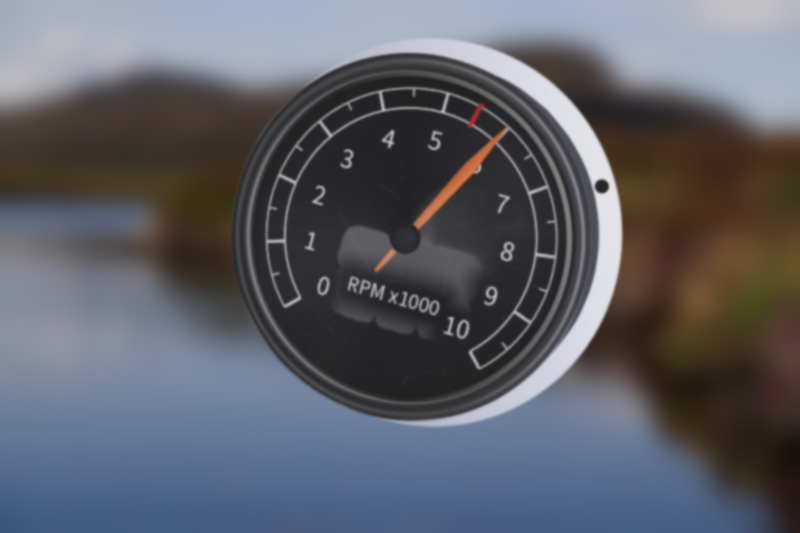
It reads 6000 rpm
